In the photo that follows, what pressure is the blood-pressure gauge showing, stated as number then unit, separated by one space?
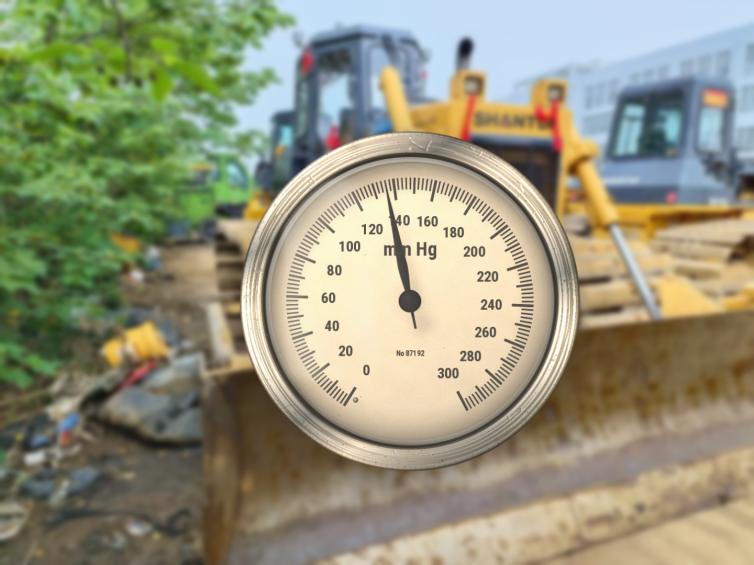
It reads 136 mmHg
